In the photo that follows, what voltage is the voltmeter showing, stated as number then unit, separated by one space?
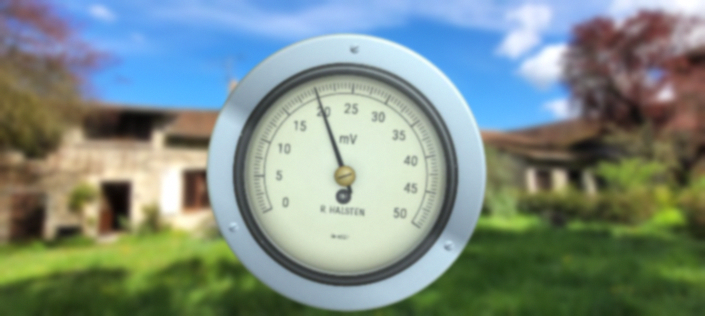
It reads 20 mV
